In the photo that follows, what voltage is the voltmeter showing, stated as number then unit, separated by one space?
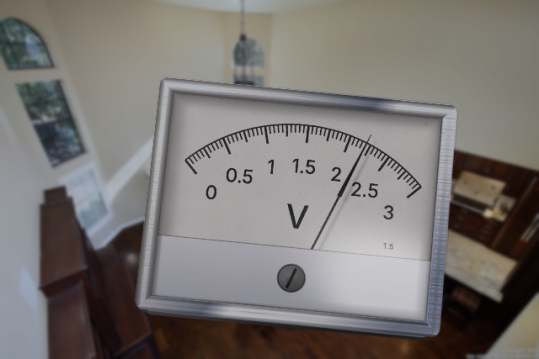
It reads 2.2 V
